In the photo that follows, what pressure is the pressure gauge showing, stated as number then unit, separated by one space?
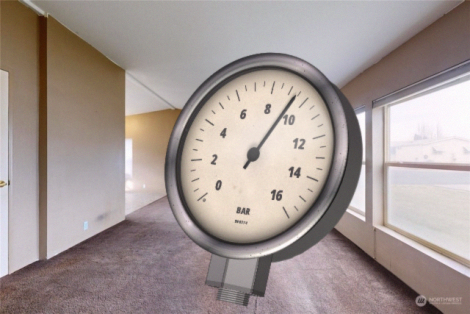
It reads 9.5 bar
